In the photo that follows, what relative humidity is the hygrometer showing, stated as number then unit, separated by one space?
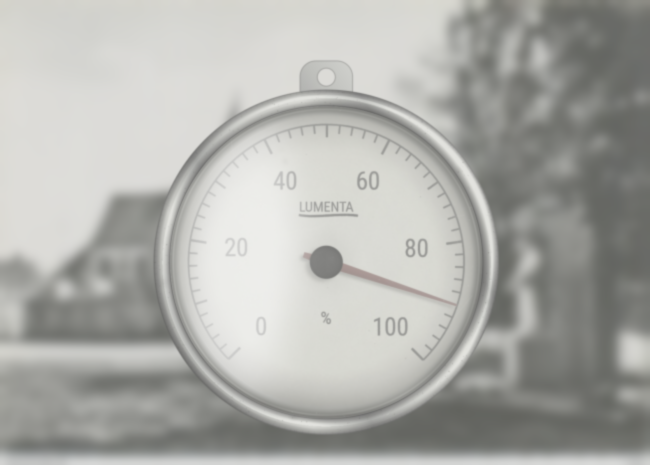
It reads 90 %
